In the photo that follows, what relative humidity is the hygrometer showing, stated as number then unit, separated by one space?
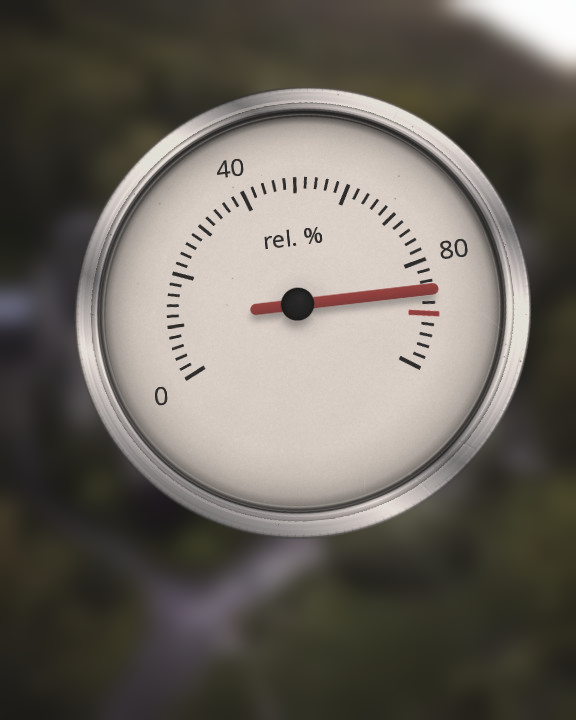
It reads 86 %
